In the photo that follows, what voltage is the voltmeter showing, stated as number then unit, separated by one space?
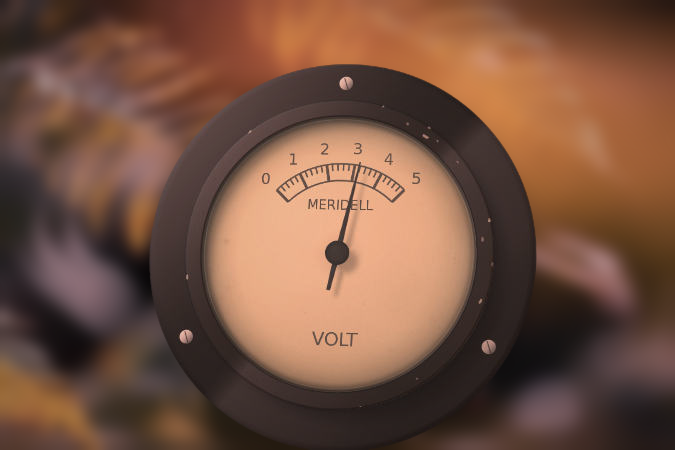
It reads 3.2 V
